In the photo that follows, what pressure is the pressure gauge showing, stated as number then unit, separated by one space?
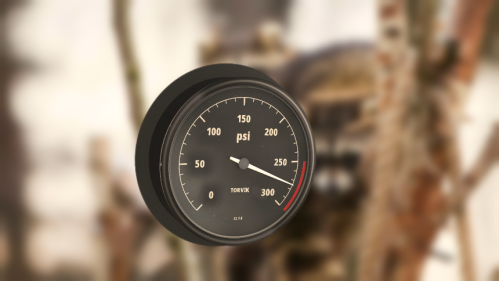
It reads 275 psi
